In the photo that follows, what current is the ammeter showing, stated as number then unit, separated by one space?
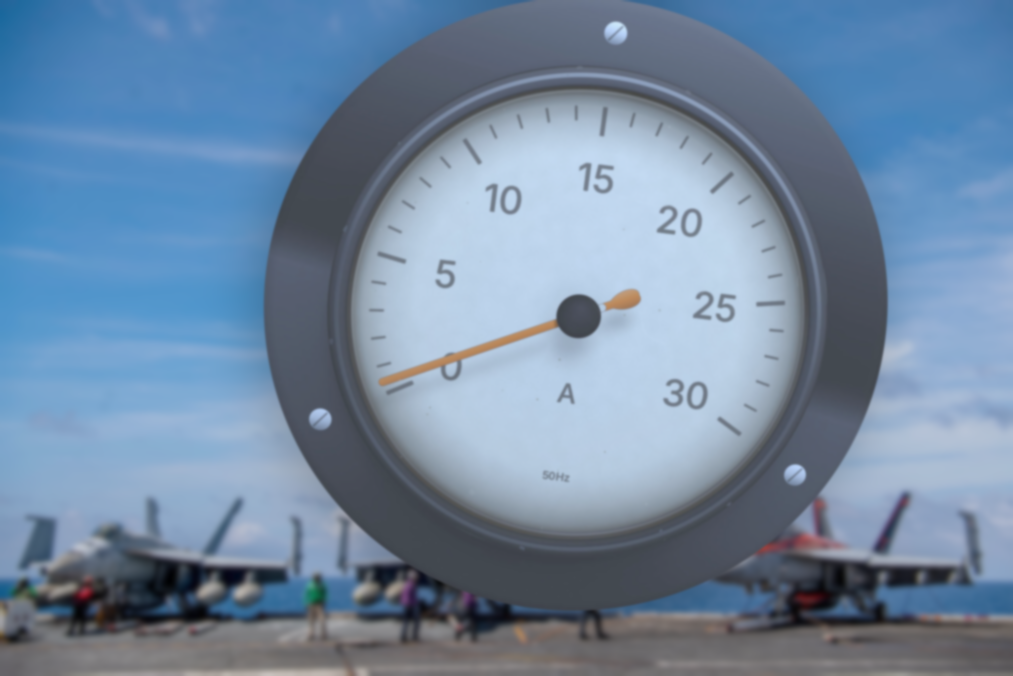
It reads 0.5 A
